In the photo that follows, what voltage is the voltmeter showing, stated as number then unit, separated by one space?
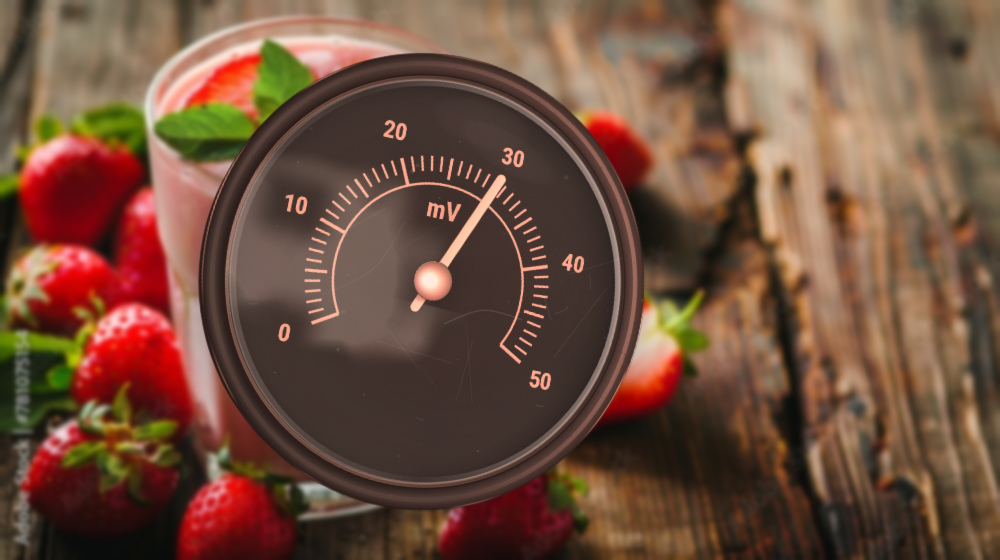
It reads 30 mV
